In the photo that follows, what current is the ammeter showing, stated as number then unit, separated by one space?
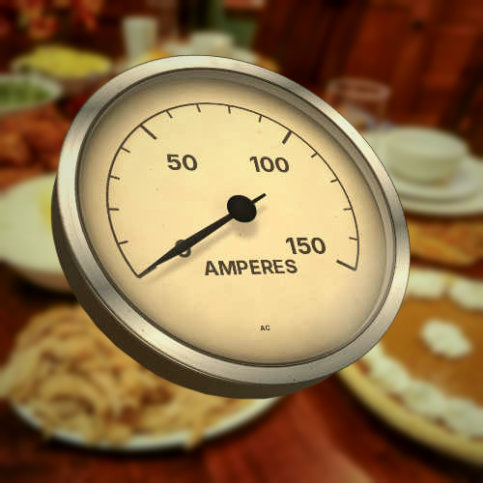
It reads 0 A
